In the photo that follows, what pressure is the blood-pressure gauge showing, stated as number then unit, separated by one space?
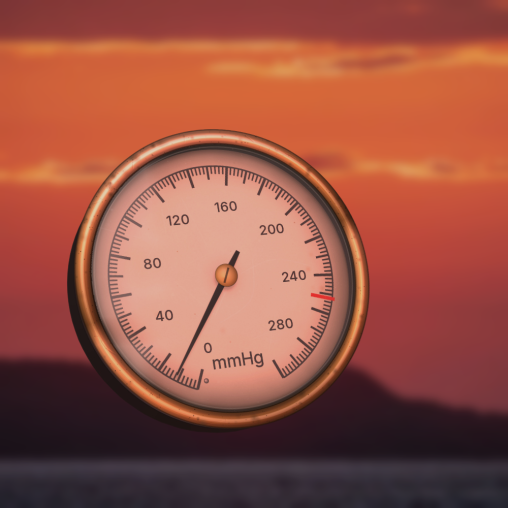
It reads 12 mmHg
